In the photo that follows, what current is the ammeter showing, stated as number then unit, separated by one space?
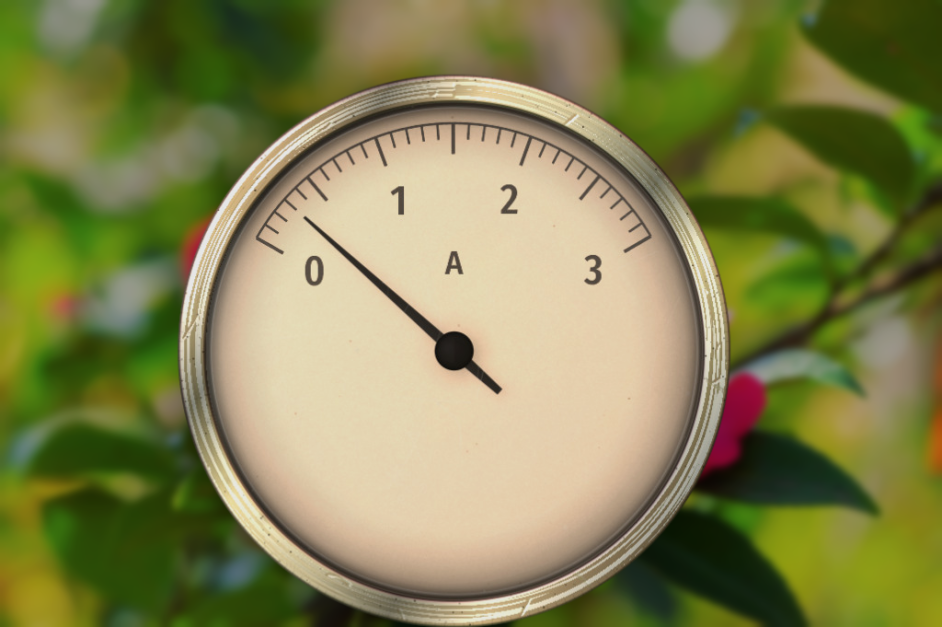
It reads 0.3 A
